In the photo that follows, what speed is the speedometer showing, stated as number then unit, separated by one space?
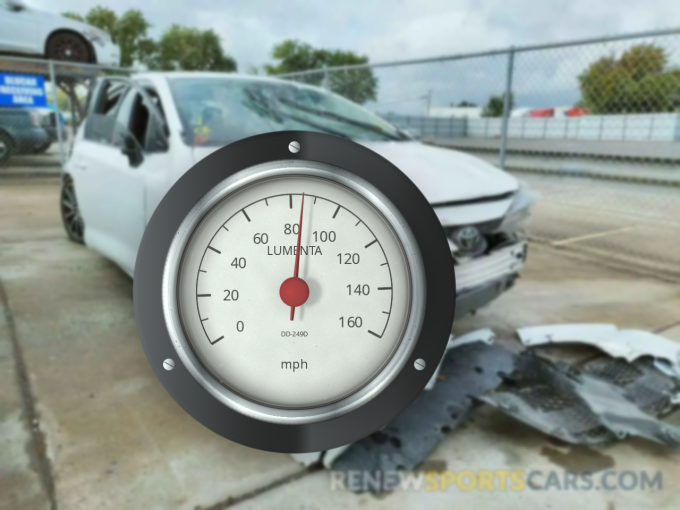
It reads 85 mph
